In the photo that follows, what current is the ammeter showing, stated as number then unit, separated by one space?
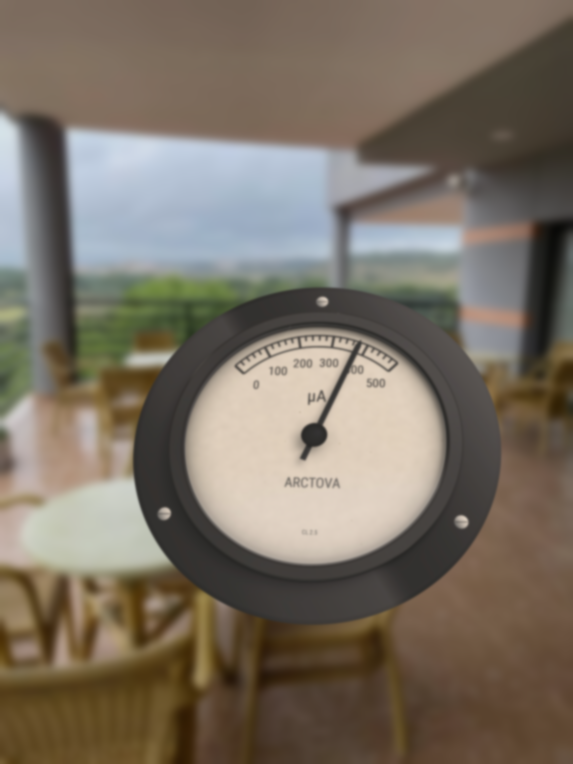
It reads 380 µA
